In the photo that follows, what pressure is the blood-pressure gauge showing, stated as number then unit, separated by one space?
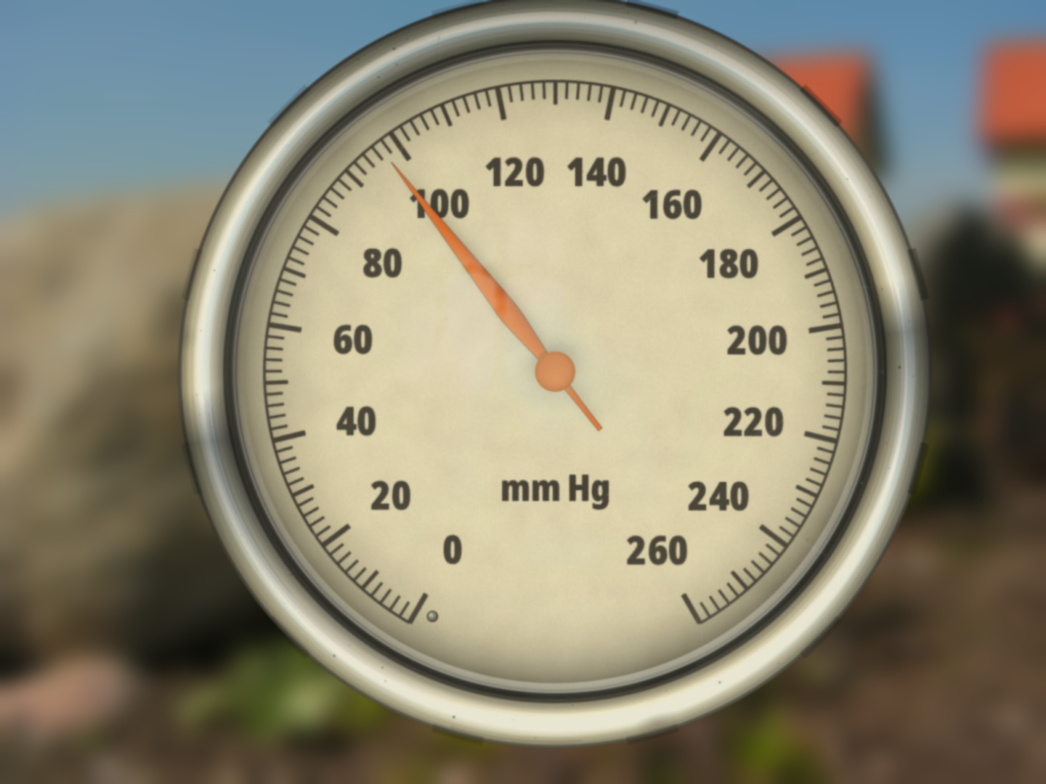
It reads 97 mmHg
